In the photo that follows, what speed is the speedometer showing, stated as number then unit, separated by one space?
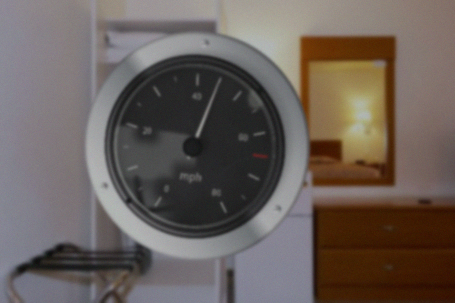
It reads 45 mph
